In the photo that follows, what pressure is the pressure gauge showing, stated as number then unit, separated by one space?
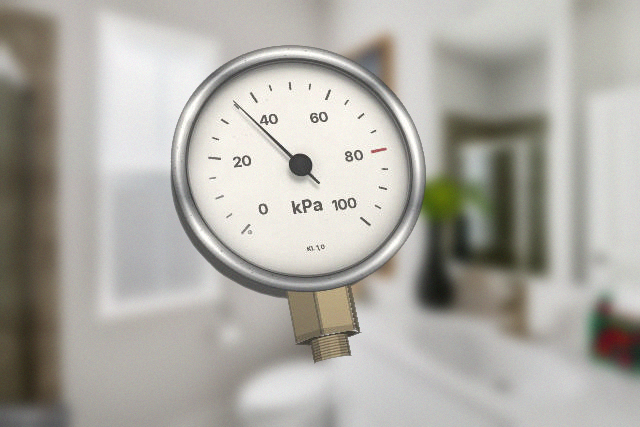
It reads 35 kPa
